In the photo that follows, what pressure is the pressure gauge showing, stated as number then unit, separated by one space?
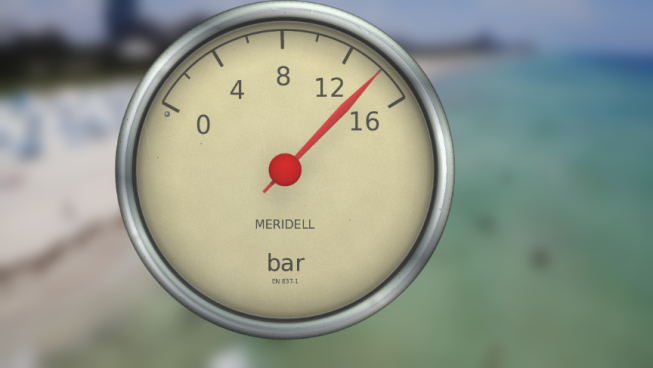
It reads 14 bar
